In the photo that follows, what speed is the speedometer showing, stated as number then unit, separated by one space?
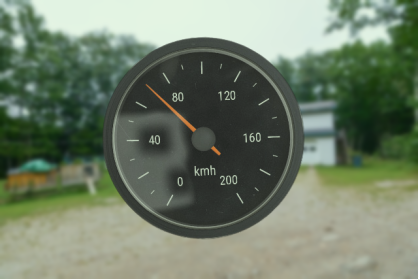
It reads 70 km/h
